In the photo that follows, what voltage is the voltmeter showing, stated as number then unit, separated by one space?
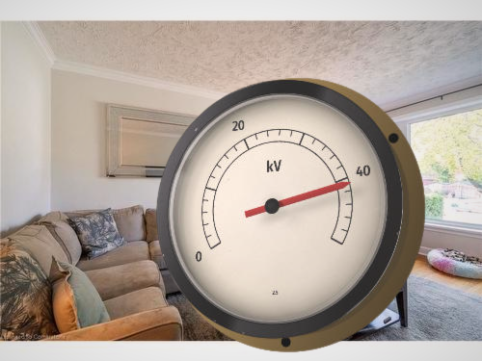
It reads 41 kV
